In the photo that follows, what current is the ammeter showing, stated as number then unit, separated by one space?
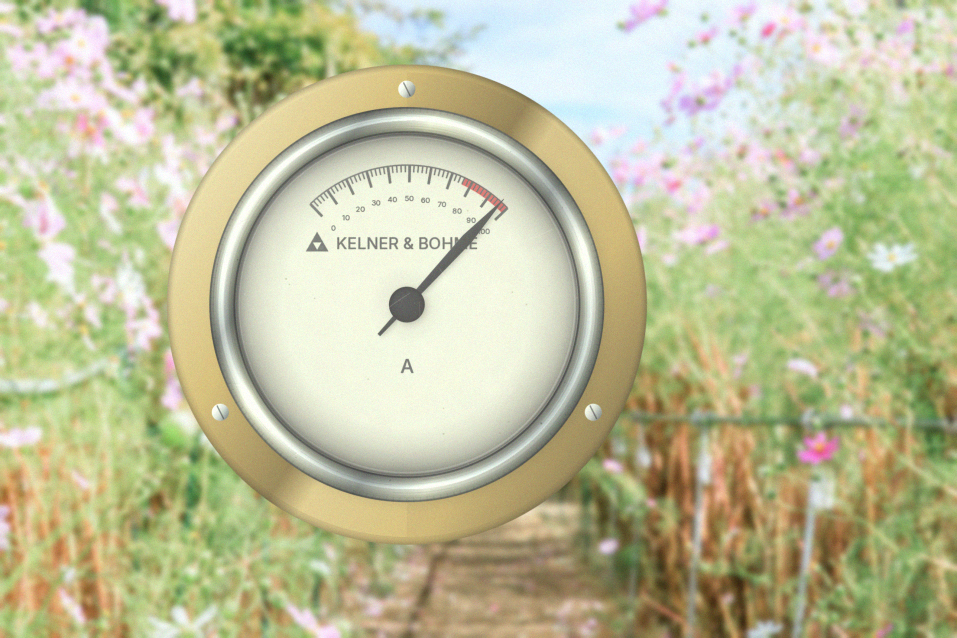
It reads 96 A
